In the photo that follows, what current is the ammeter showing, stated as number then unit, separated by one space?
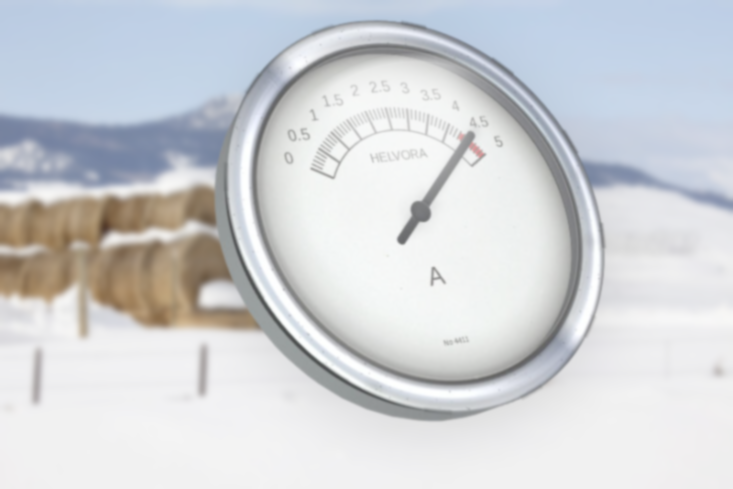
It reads 4.5 A
